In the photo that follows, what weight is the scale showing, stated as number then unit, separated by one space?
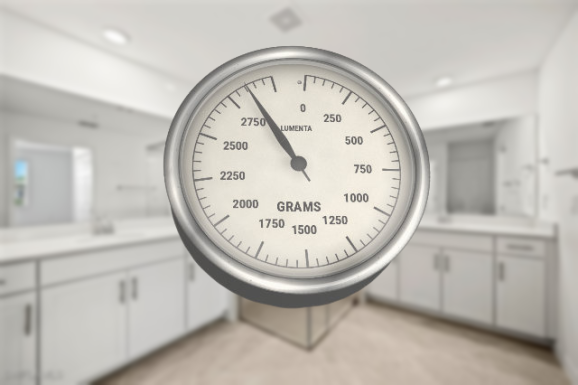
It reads 2850 g
